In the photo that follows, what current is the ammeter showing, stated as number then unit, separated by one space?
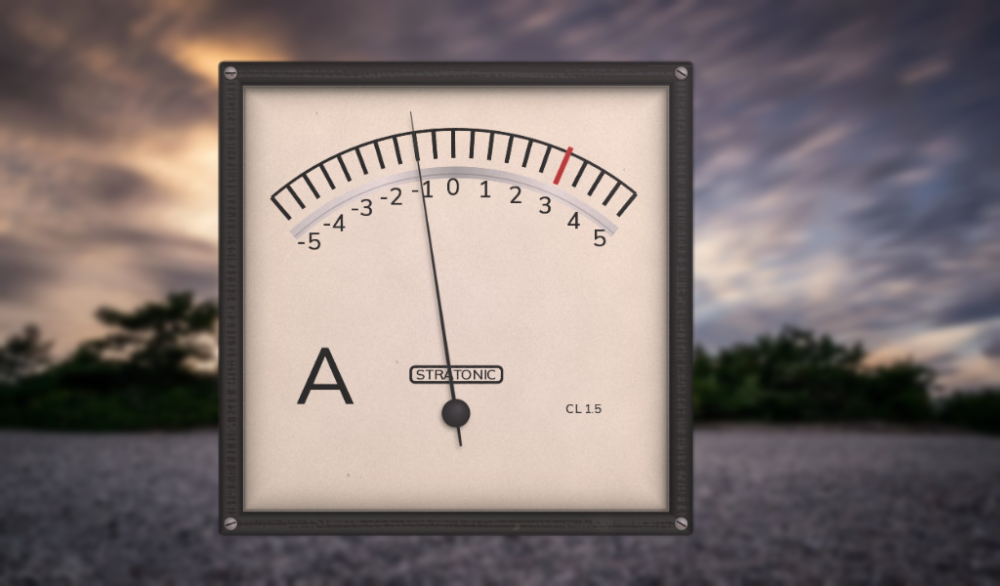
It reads -1 A
